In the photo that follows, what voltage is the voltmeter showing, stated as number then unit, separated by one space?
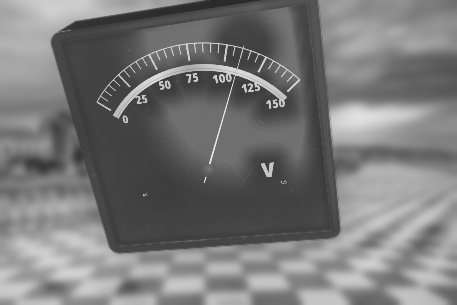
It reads 110 V
